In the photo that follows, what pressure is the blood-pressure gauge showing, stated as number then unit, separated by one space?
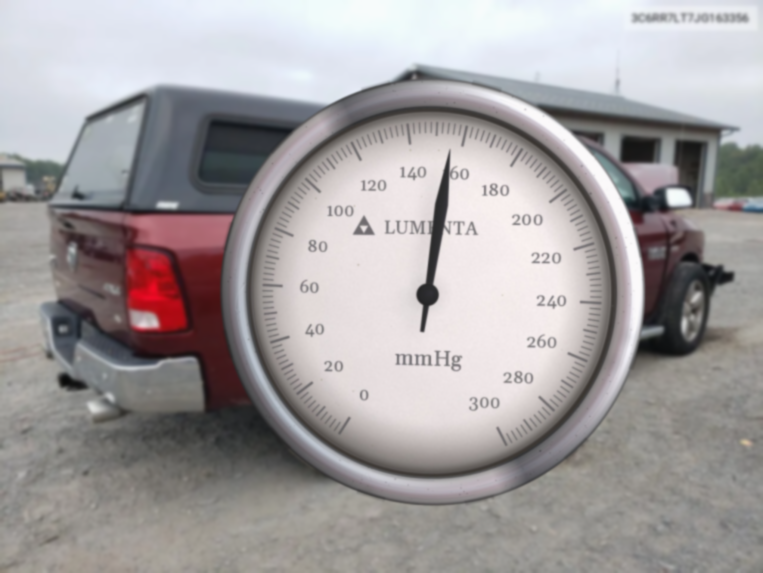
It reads 156 mmHg
